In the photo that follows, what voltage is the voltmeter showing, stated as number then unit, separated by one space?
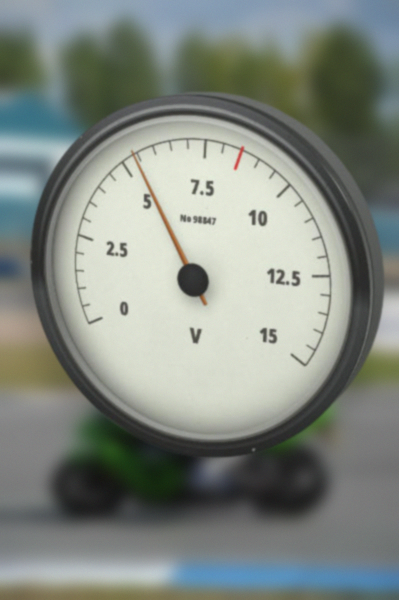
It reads 5.5 V
